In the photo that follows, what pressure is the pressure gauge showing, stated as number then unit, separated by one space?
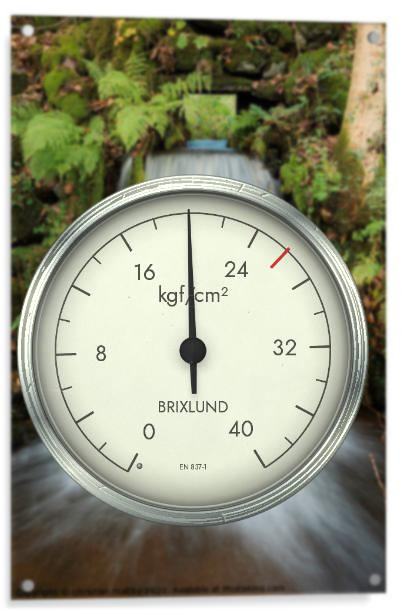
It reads 20 kg/cm²
